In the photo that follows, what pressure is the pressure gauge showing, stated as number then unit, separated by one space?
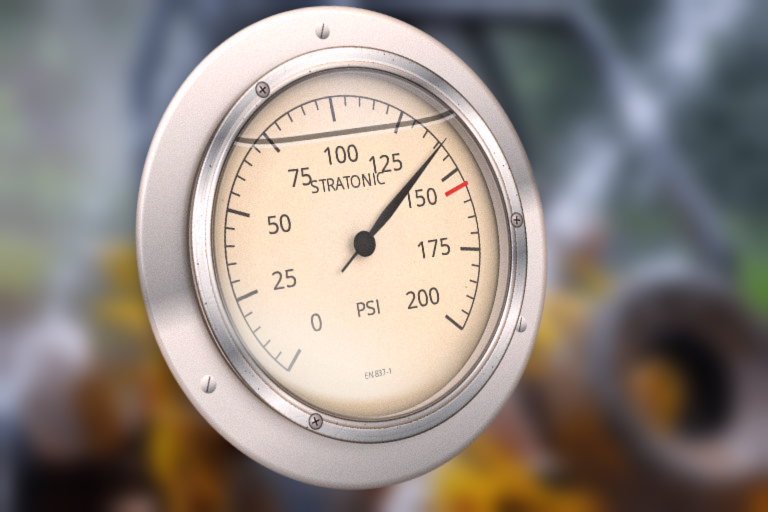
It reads 140 psi
